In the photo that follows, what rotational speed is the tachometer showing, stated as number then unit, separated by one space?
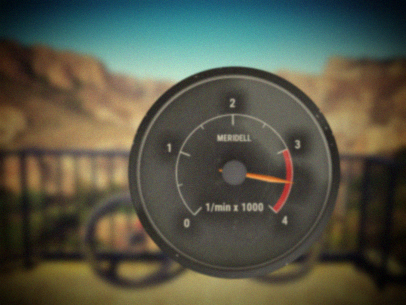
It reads 3500 rpm
